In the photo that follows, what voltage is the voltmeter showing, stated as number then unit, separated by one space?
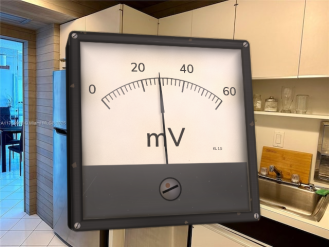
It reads 28 mV
